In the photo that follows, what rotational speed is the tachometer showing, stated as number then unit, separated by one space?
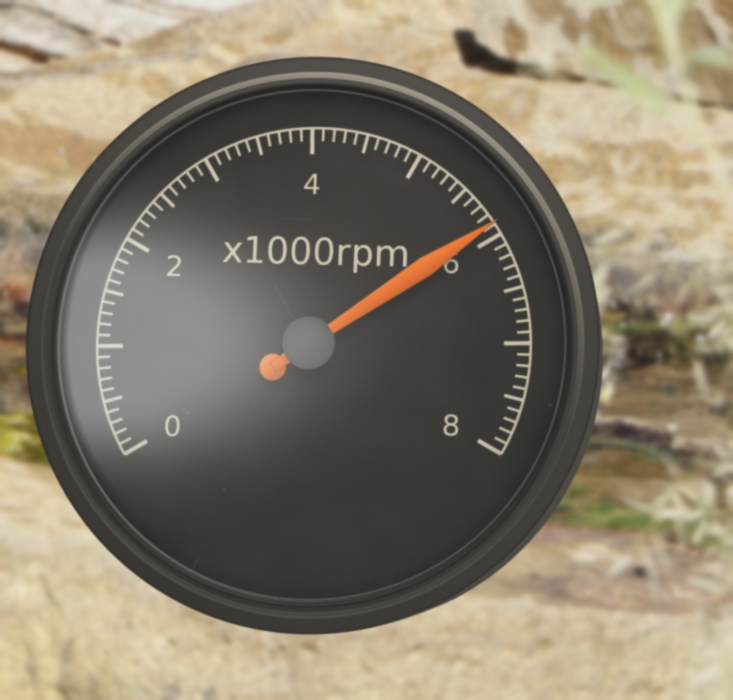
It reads 5900 rpm
